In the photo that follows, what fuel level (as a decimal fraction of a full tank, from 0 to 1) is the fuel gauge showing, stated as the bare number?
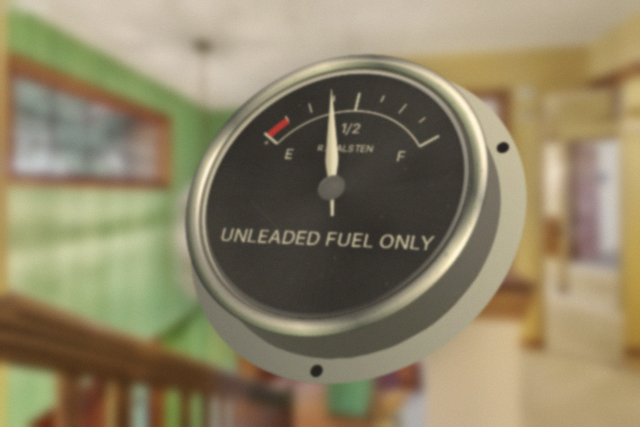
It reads 0.375
